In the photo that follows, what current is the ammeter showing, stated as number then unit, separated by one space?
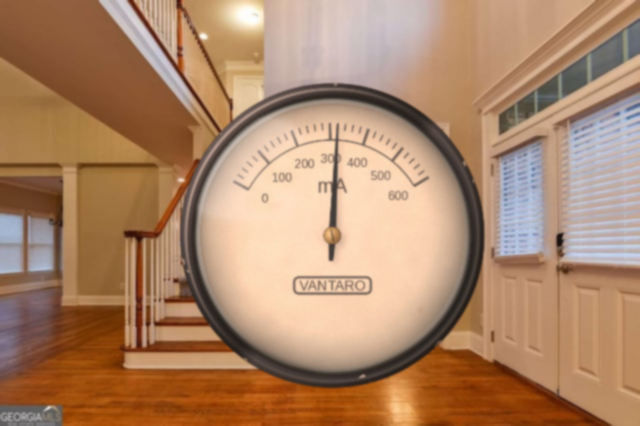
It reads 320 mA
